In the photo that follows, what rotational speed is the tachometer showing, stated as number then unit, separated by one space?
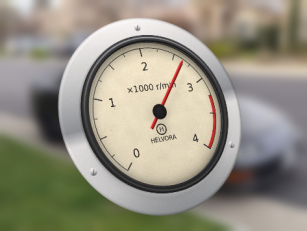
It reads 2625 rpm
